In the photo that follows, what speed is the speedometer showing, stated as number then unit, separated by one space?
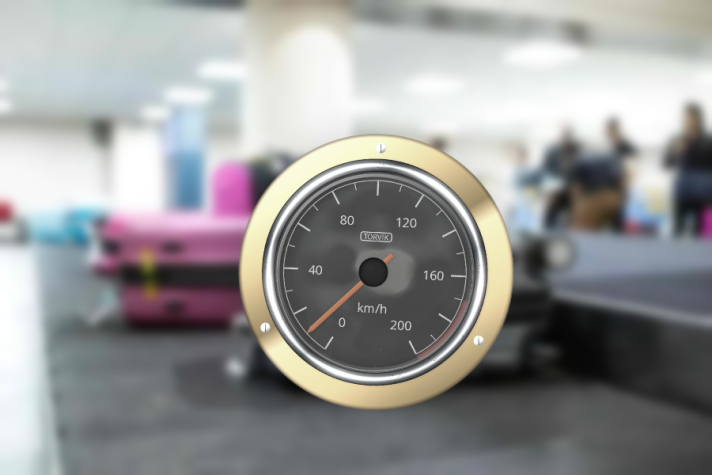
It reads 10 km/h
